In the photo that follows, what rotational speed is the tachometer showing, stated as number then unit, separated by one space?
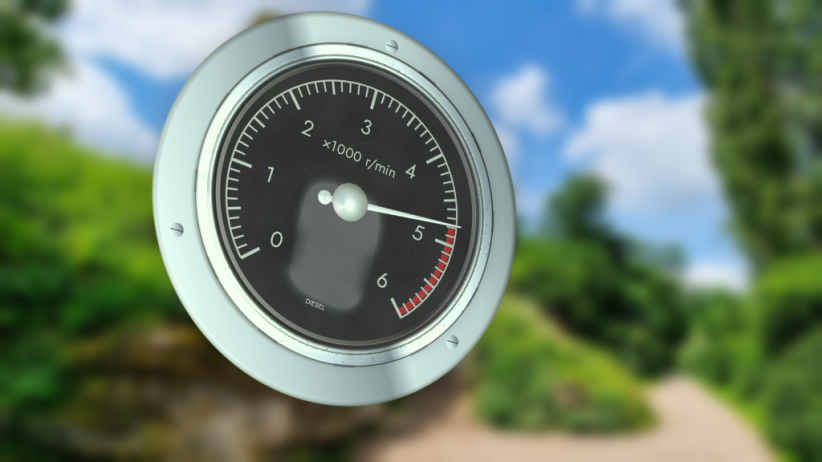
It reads 4800 rpm
